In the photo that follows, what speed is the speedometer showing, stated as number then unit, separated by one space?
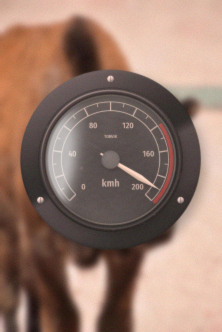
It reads 190 km/h
